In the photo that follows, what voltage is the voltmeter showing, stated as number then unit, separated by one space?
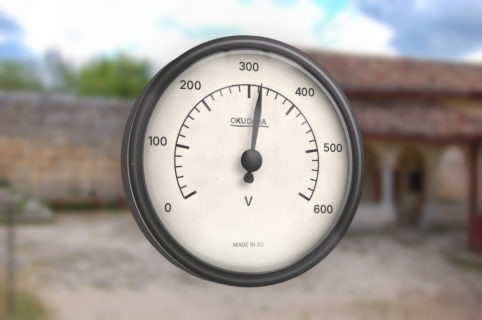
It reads 320 V
